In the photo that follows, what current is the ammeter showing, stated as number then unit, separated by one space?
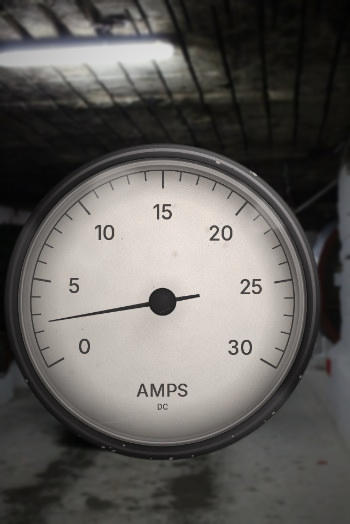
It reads 2.5 A
